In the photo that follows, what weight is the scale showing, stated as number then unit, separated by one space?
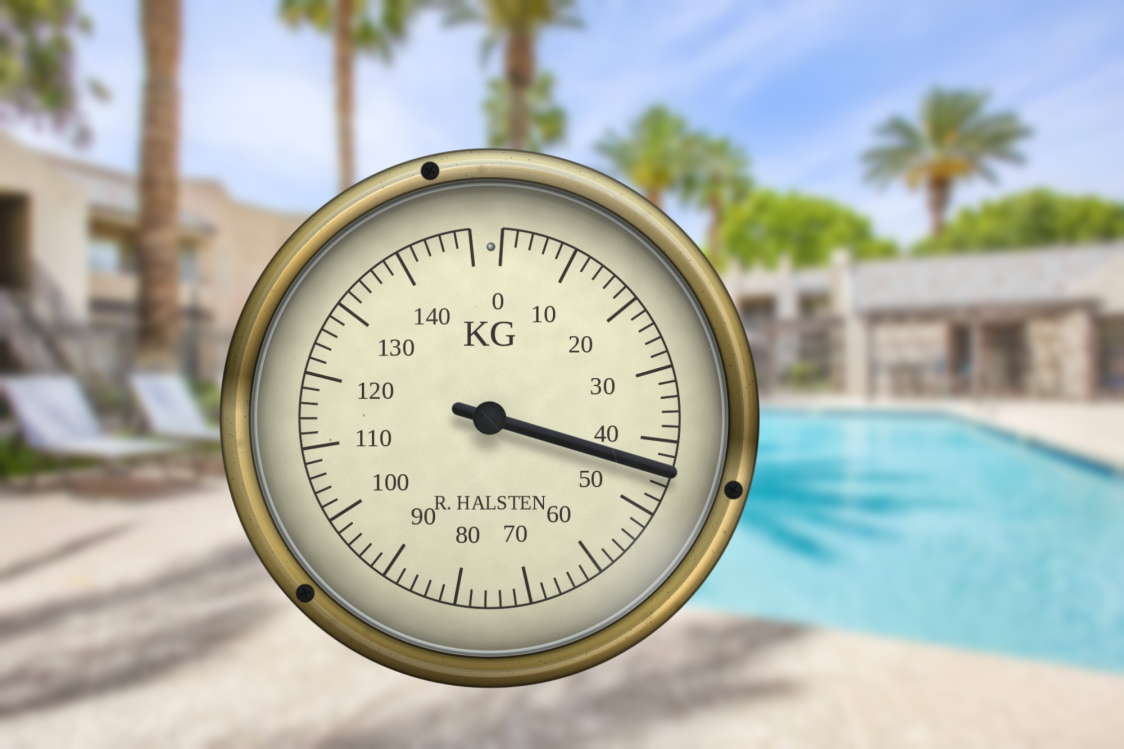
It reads 44 kg
